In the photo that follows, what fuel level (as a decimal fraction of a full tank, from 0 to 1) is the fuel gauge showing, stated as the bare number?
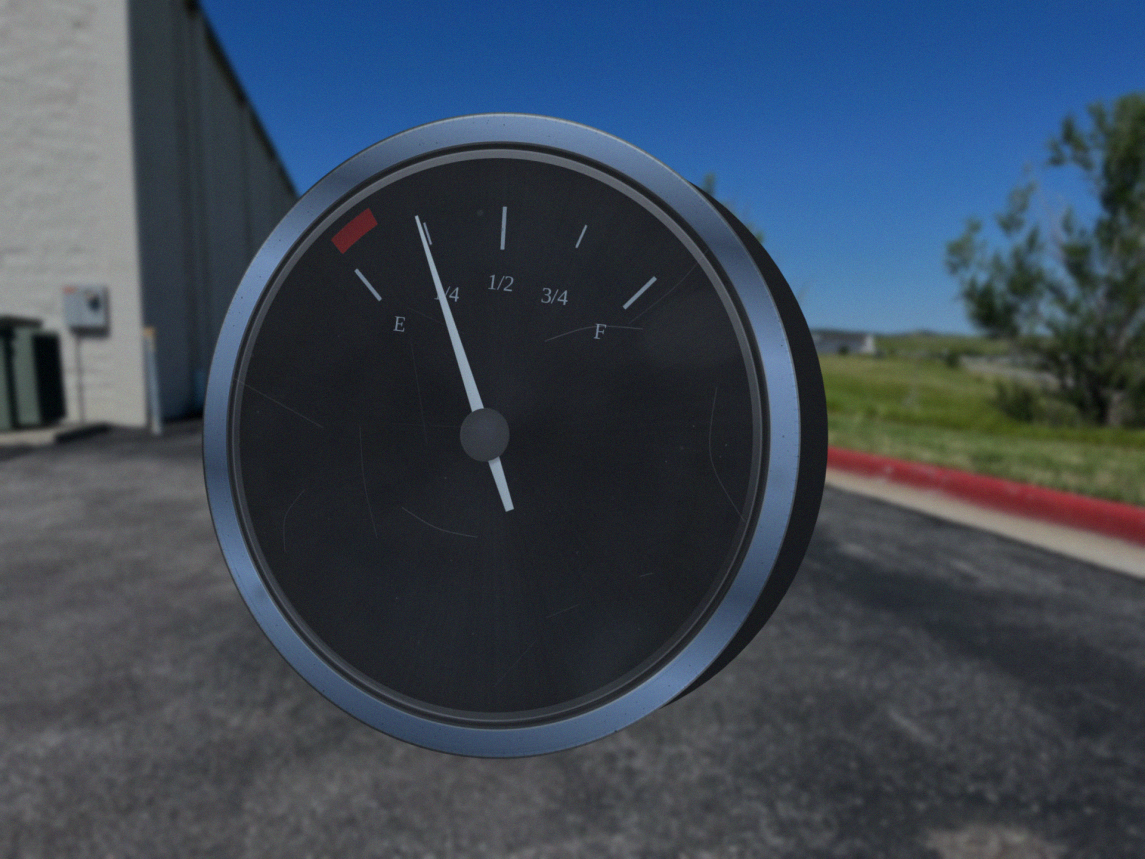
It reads 0.25
